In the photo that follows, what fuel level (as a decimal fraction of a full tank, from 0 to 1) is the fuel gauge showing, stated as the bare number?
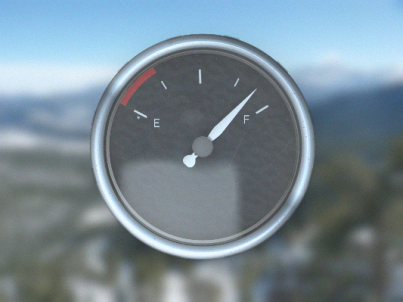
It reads 0.875
